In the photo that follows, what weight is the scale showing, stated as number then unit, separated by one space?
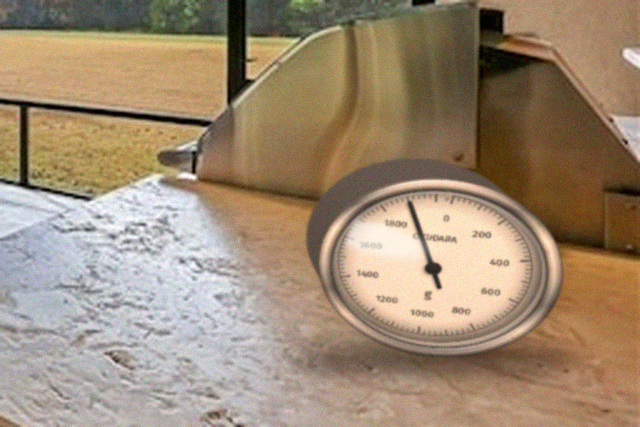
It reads 1900 g
